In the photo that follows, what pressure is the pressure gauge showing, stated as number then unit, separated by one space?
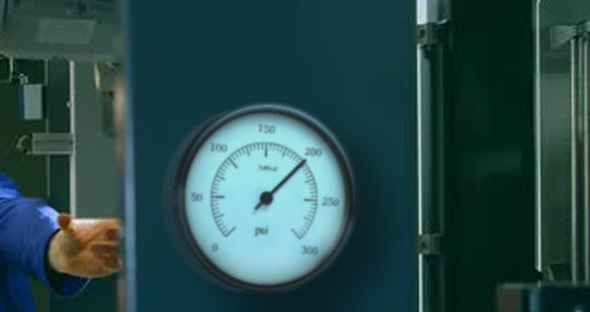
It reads 200 psi
